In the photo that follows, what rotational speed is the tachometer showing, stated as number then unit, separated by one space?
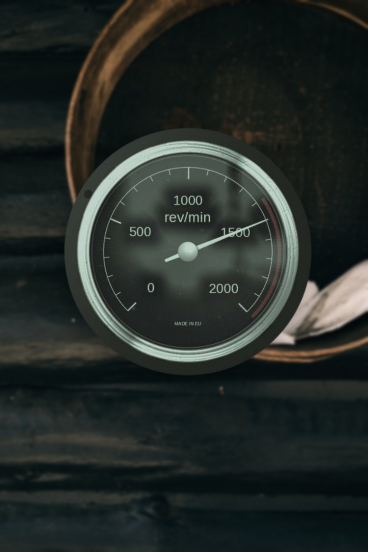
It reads 1500 rpm
